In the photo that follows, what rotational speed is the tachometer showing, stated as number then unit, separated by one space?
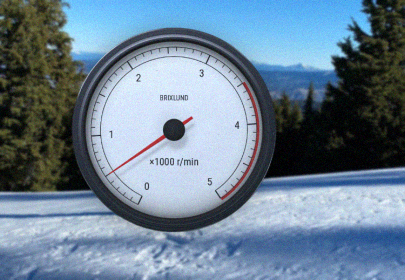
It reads 500 rpm
